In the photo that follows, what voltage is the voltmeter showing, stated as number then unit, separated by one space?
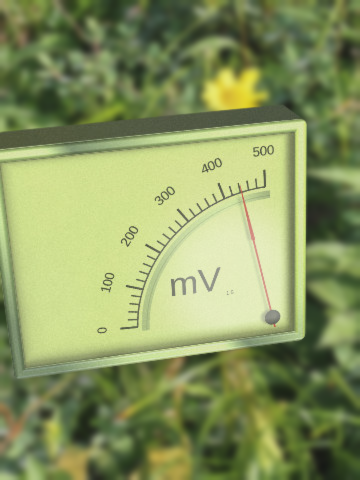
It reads 440 mV
